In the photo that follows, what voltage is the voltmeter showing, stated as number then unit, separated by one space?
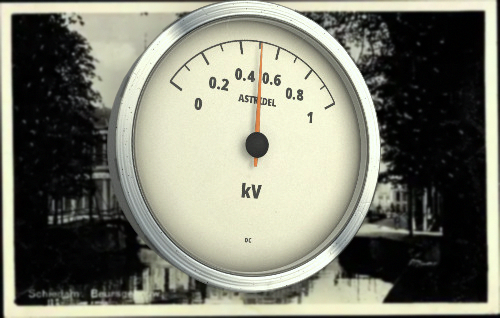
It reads 0.5 kV
